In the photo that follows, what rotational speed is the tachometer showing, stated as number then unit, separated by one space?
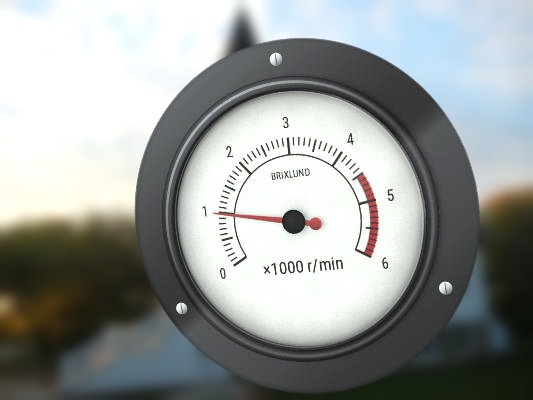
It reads 1000 rpm
